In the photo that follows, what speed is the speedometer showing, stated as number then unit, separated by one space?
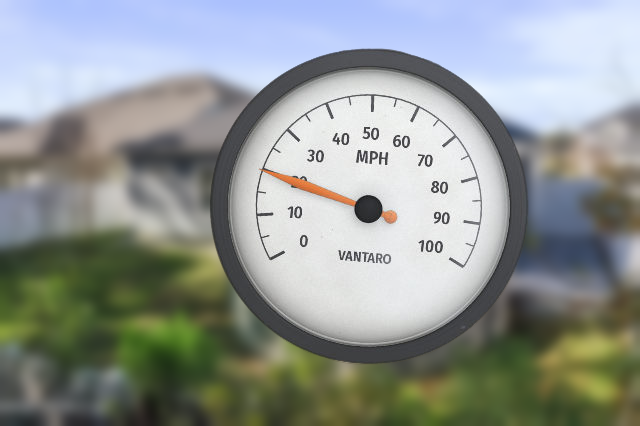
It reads 20 mph
